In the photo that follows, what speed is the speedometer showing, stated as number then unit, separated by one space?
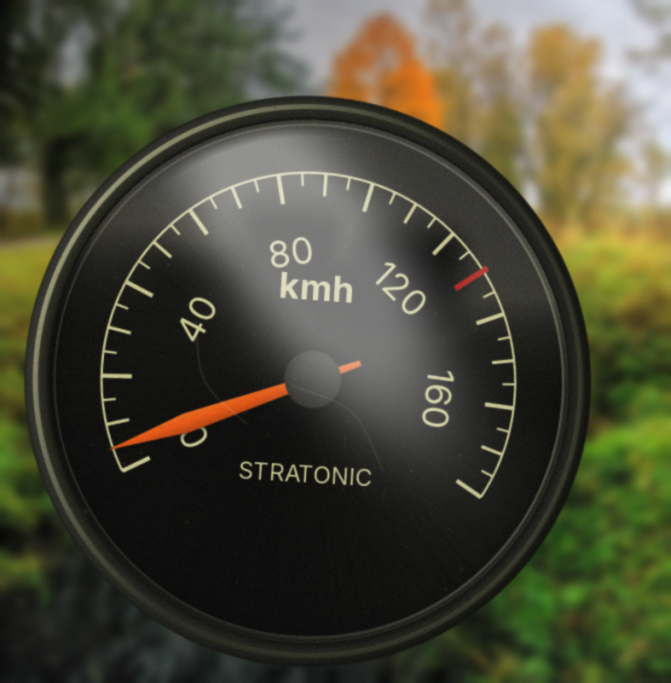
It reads 5 km/h
